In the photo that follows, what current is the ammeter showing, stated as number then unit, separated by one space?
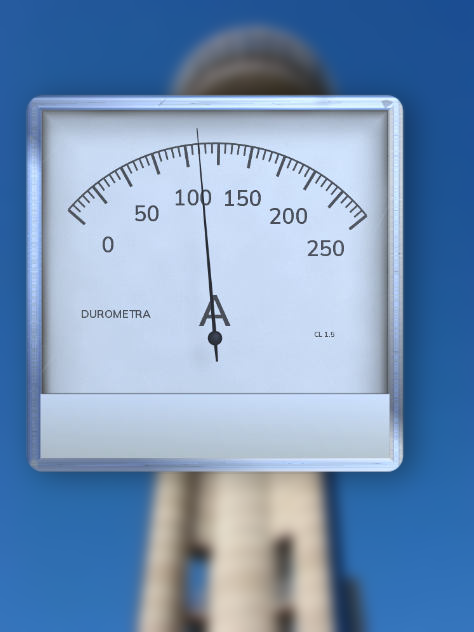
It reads 110 A
